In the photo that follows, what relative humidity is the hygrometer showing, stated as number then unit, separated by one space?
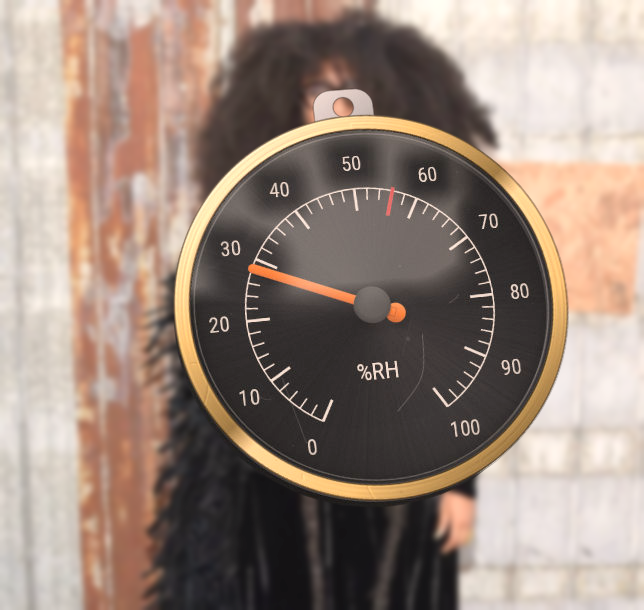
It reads 28 %
